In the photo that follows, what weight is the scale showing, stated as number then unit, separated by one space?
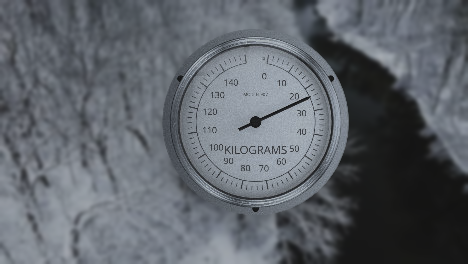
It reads 24 kg
